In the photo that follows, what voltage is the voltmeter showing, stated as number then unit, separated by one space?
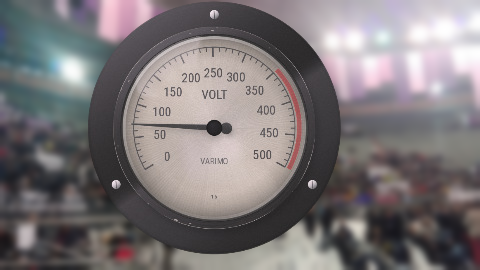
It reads 70 V
